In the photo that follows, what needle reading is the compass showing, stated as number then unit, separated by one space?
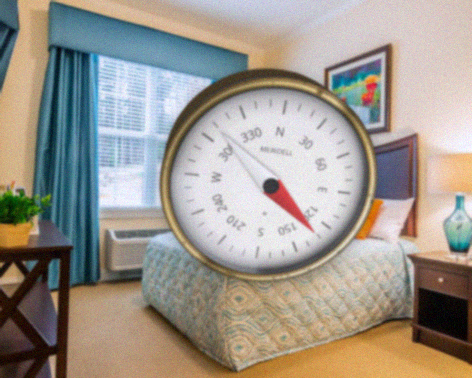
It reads 130 °
